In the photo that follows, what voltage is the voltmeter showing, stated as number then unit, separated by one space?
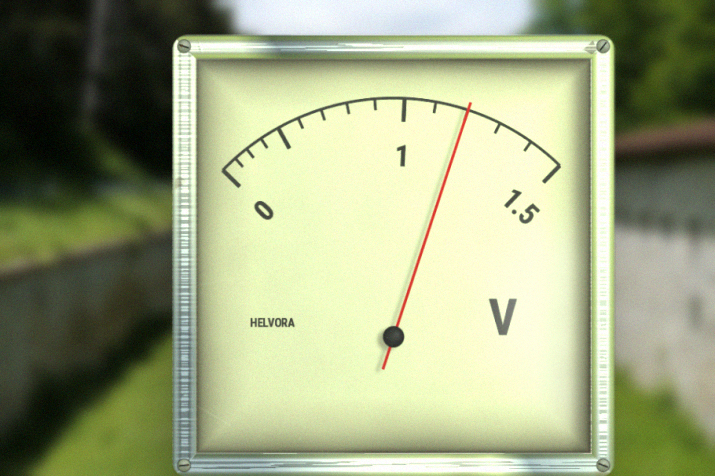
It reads 1.2 V
